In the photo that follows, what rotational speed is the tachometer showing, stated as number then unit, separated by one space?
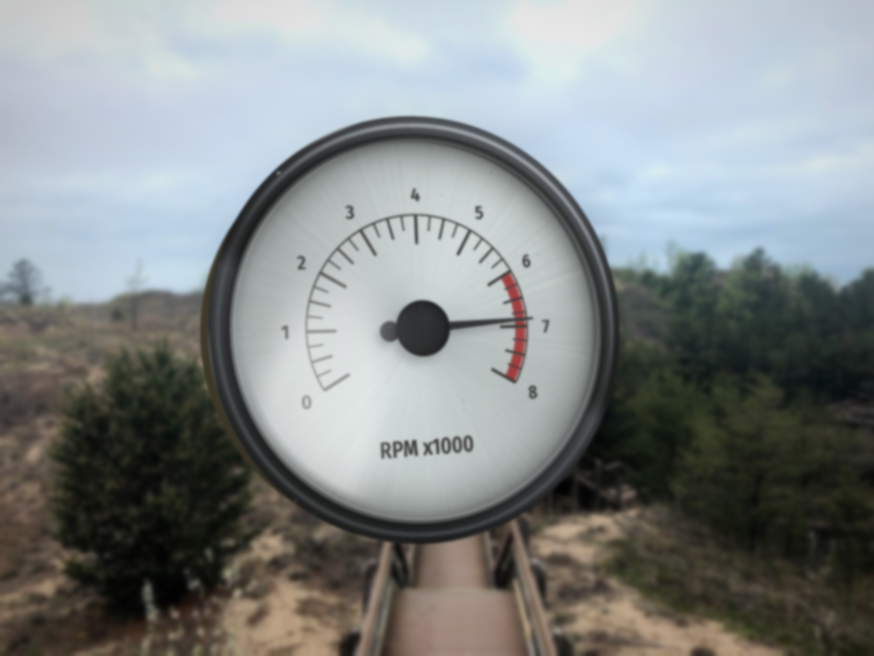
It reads 6875 rpm
